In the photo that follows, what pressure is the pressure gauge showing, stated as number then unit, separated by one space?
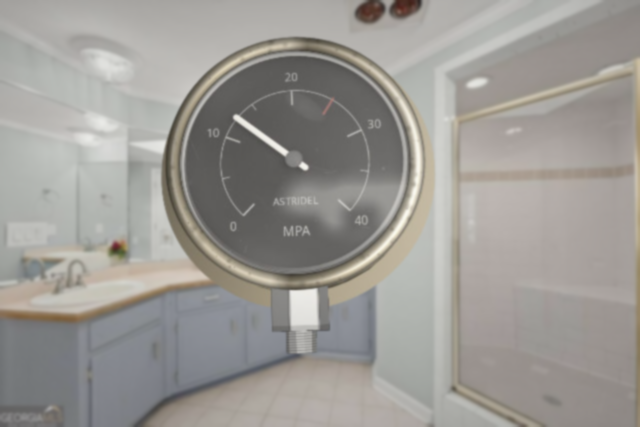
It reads 12.5 MPa
